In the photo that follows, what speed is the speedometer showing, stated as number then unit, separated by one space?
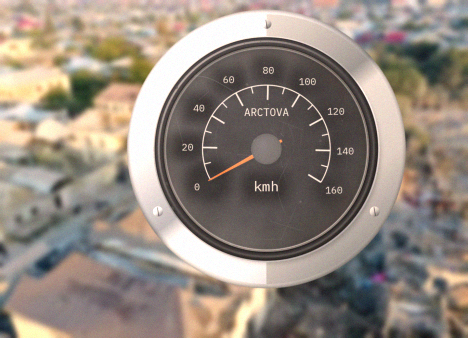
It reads 0 km/h
